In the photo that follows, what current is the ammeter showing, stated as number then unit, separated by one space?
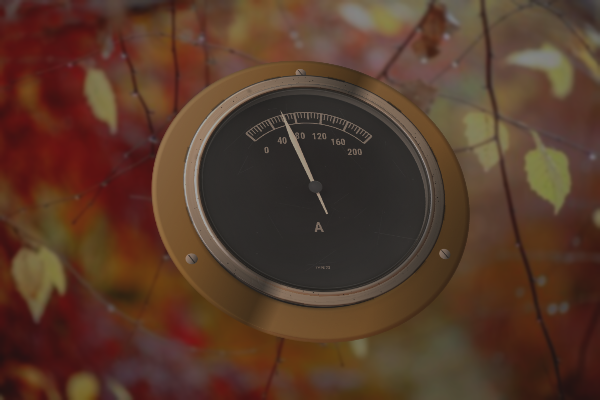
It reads 60 A
